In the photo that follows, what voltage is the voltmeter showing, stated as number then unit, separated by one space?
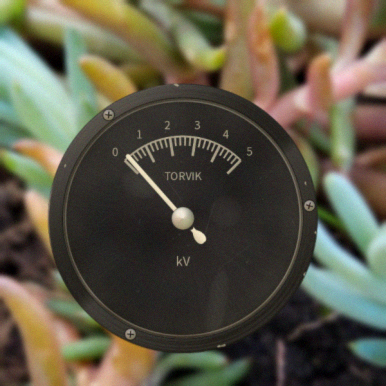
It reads 0.2 kV
